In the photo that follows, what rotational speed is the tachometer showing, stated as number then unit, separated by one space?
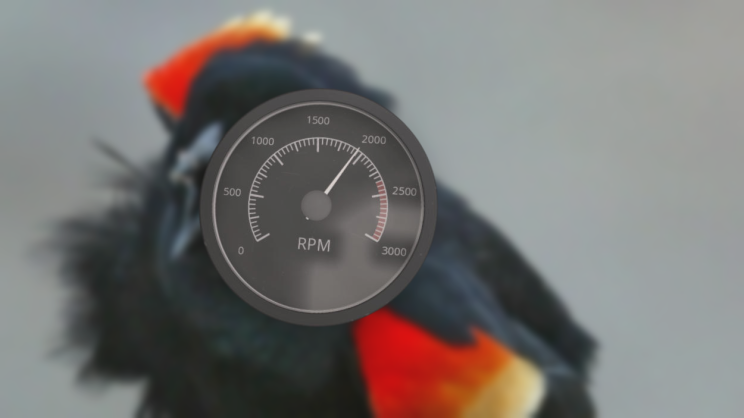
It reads 1950 rpm
